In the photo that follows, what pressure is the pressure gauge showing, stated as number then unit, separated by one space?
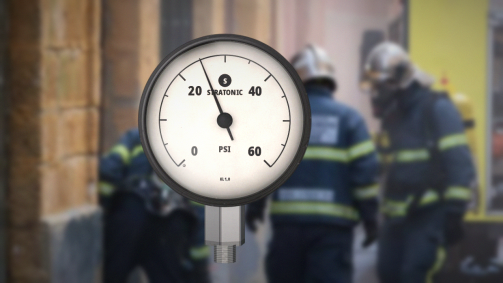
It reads 25 psi
